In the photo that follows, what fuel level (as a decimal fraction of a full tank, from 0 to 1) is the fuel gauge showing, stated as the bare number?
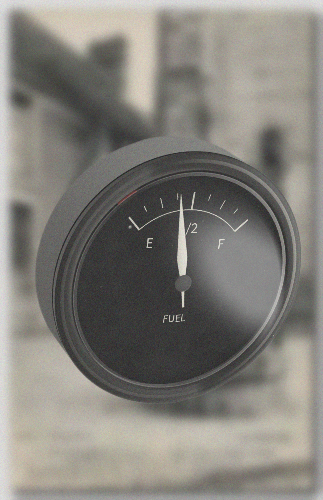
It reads 0.375
